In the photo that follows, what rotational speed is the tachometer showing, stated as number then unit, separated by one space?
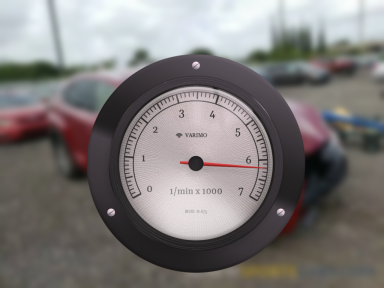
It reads 6200 rpm
